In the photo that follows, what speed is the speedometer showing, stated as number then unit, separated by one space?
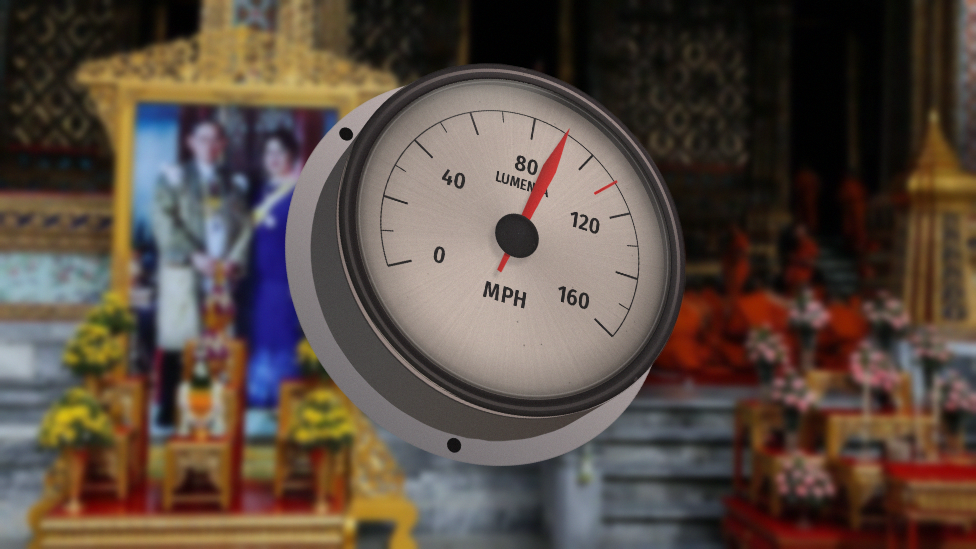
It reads 90 mph
